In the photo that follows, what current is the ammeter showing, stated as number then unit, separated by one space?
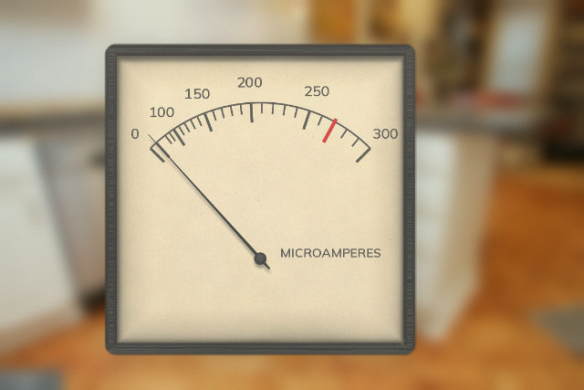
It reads 50 µA
